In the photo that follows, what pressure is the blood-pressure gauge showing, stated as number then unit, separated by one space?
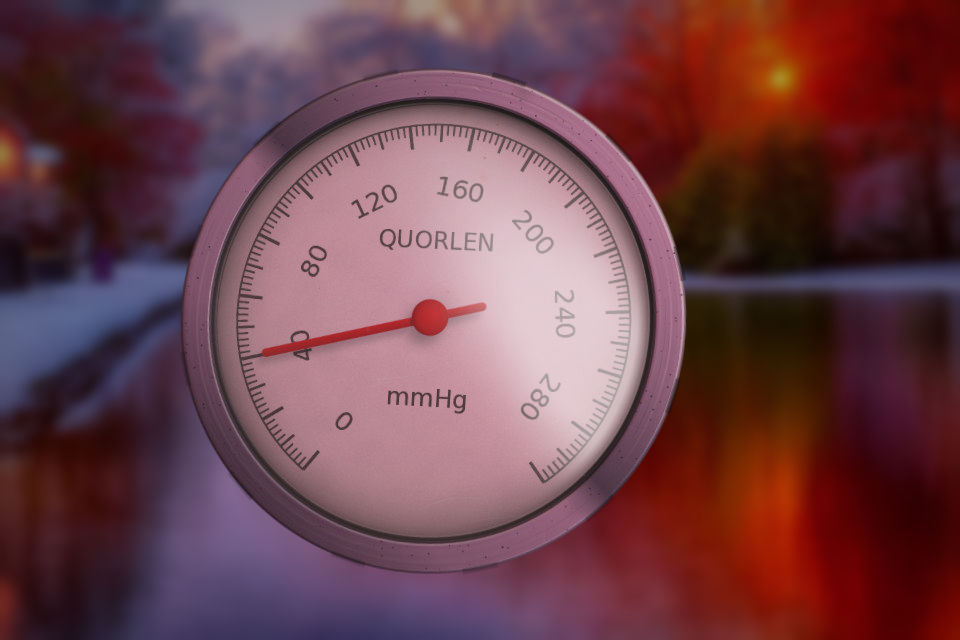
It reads 40 mmHg
